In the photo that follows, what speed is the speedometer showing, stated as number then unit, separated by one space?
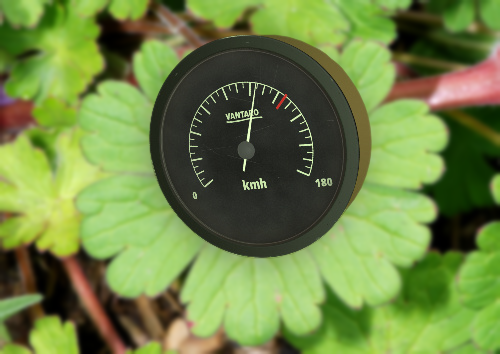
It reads 105 km/h
